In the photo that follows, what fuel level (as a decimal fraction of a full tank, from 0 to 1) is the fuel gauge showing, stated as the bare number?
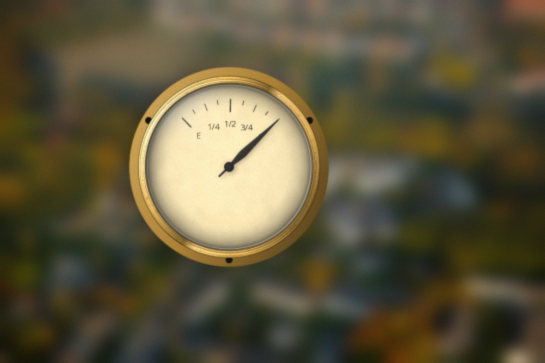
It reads 1
